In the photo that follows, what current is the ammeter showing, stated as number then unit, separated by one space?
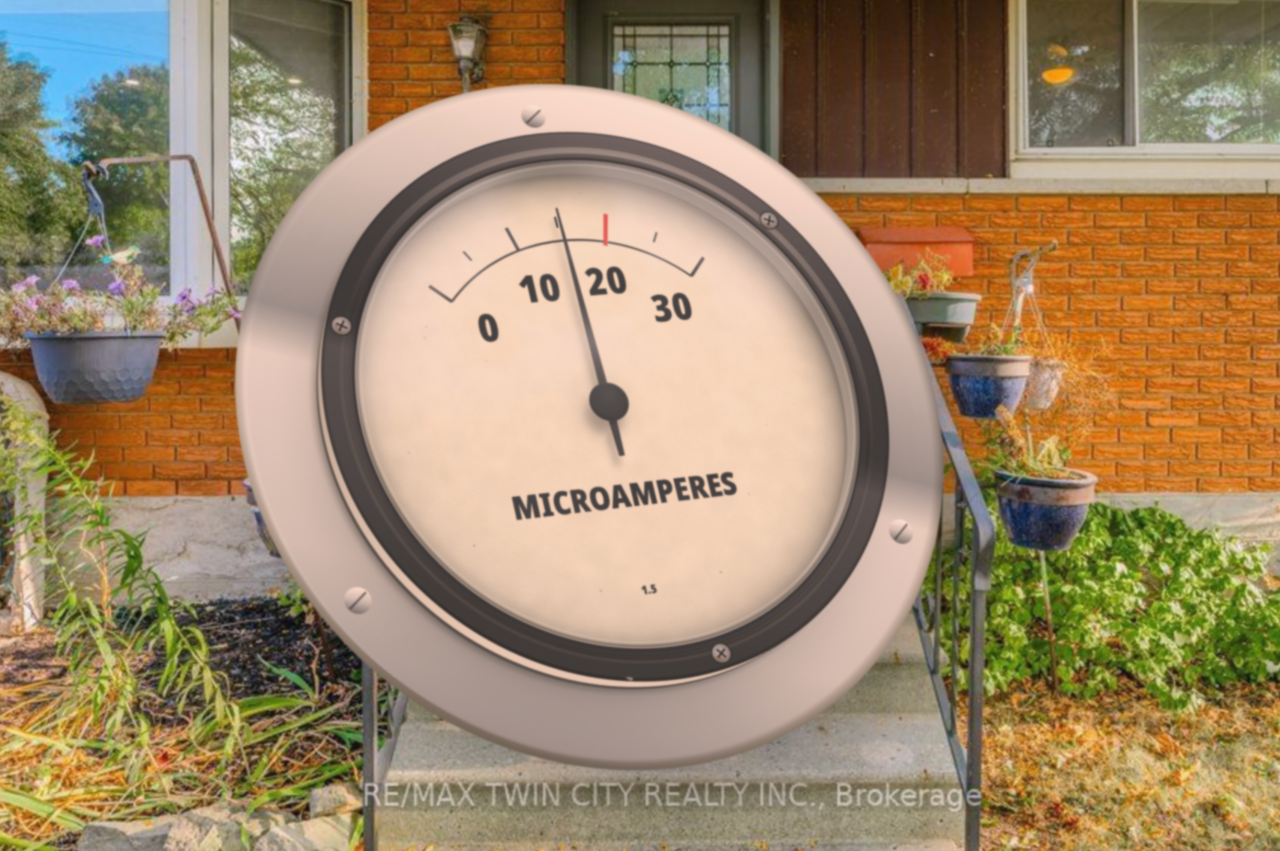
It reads 15 µA
